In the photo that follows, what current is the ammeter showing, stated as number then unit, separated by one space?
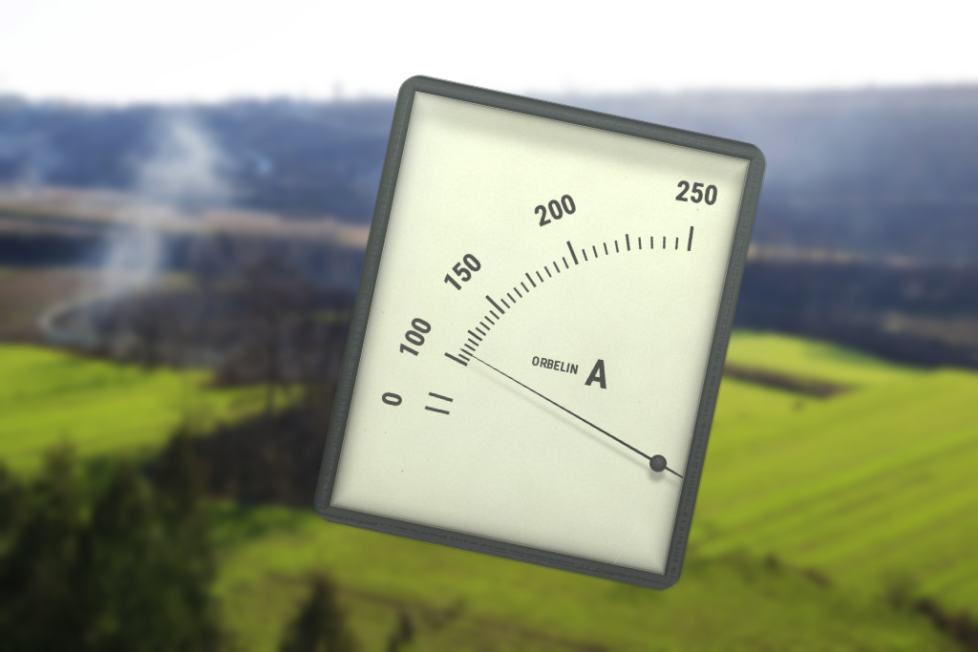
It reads 110 A
